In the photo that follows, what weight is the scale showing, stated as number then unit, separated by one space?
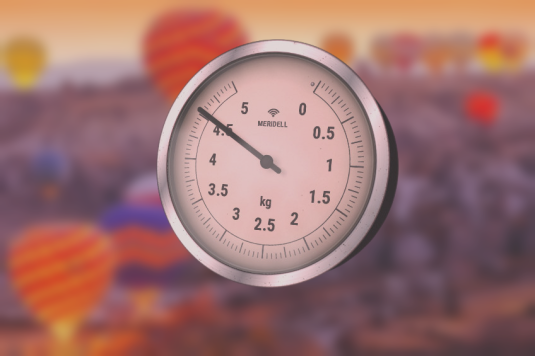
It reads 4.55 kg
